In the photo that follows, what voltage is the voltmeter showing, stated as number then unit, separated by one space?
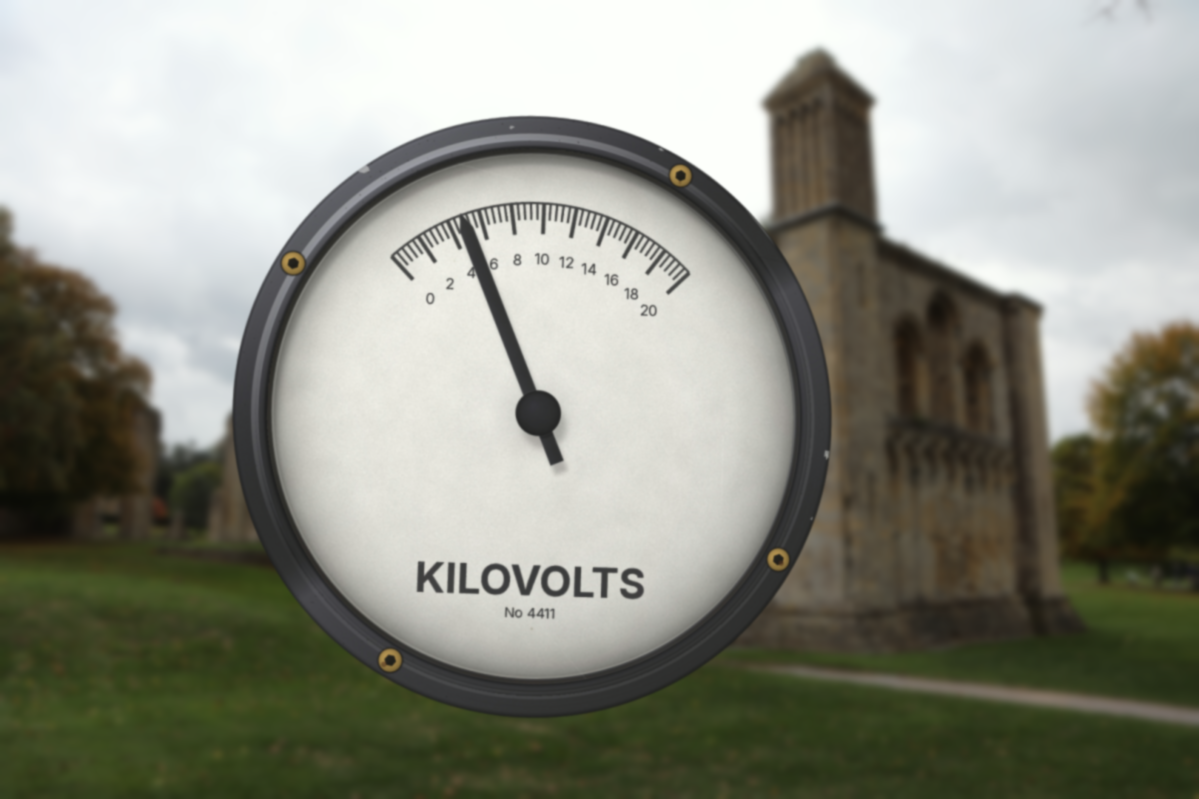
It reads 4.8 kV
